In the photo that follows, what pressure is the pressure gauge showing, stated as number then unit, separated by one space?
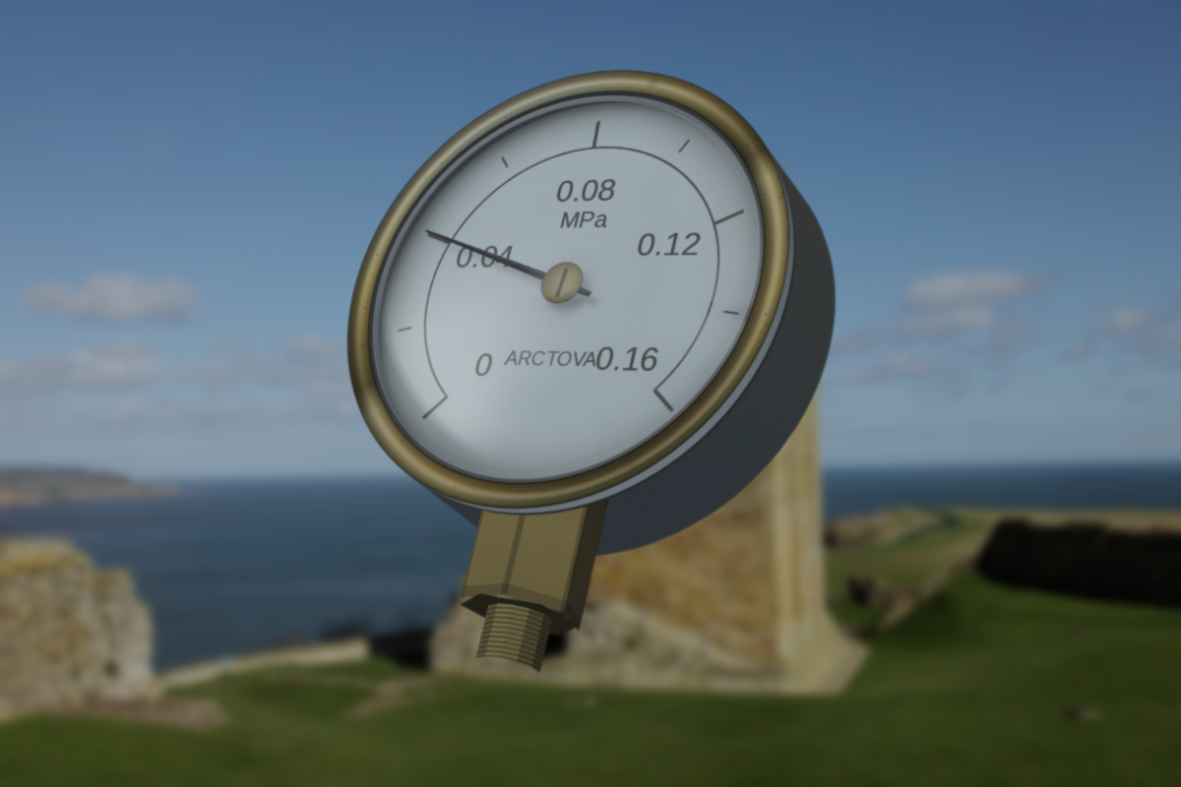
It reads 0.04 MPa
